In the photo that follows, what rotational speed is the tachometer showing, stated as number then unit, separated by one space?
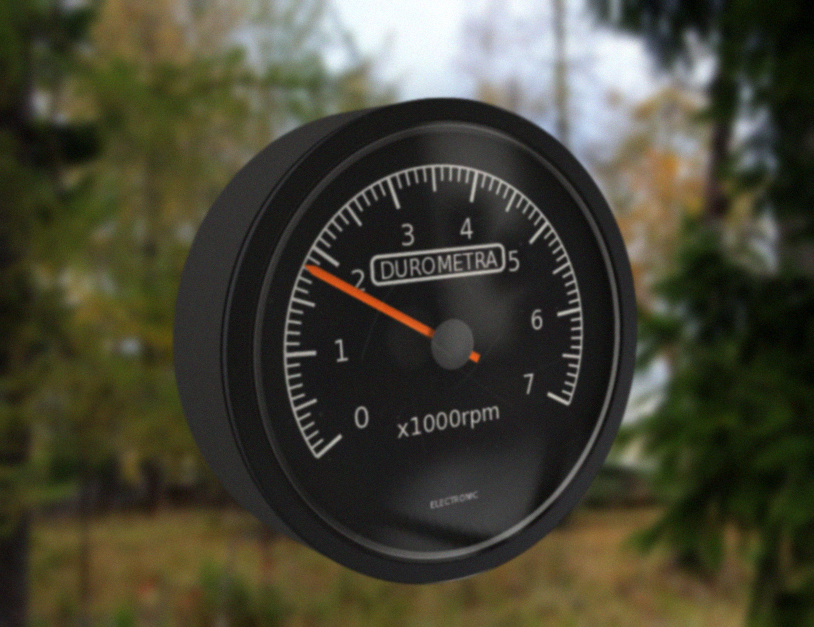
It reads 1800 rpm
